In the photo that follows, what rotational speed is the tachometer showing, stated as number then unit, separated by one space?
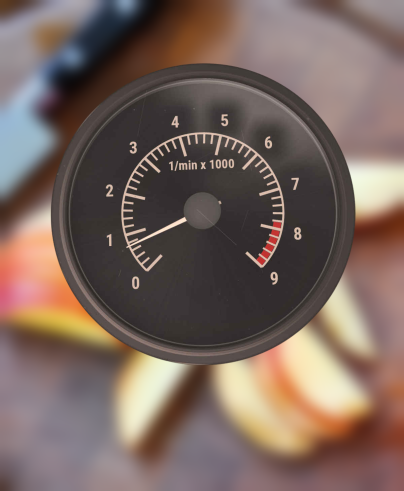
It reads 700 rpm
